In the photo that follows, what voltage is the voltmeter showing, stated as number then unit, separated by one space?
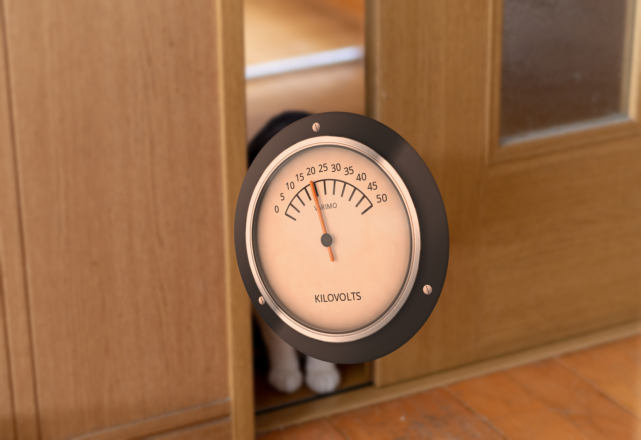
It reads 20 kV
